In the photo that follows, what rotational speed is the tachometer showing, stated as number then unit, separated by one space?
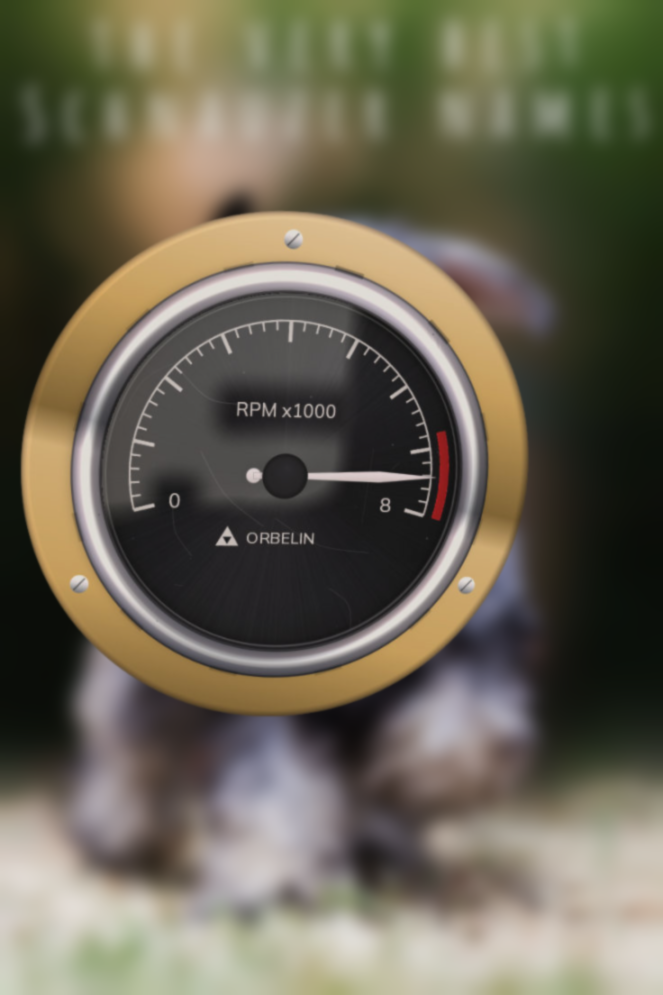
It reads 7400 rpm
